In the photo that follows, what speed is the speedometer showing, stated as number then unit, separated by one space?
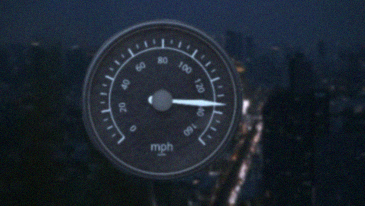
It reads 135 mph
